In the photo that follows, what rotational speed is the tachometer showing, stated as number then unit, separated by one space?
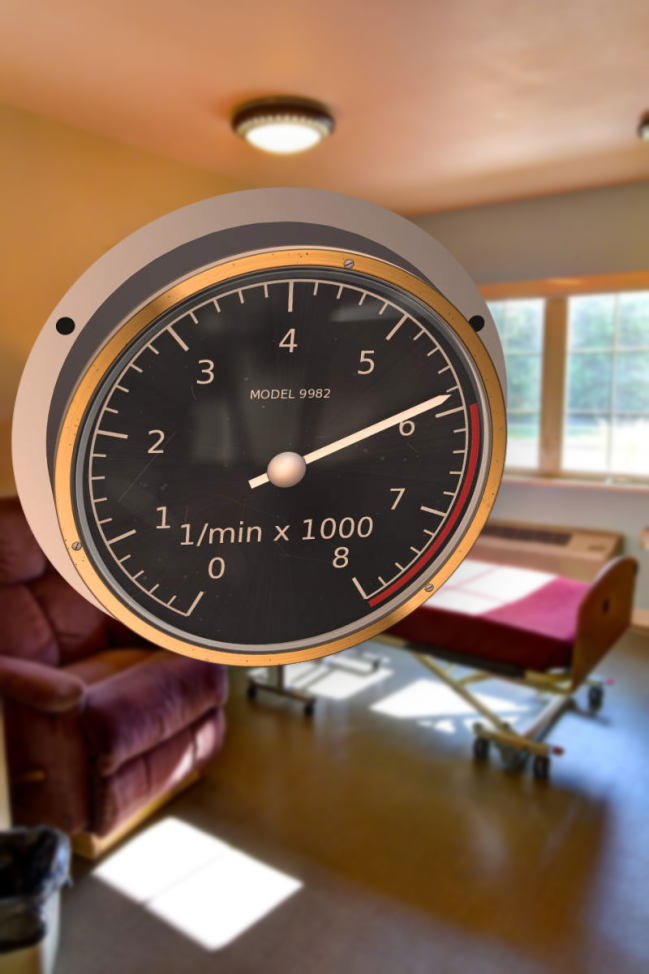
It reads 5800 rpm
